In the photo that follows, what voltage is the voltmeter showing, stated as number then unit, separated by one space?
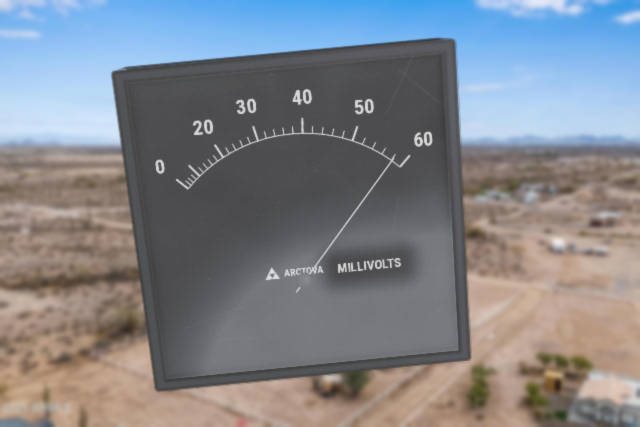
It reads 58 mV
